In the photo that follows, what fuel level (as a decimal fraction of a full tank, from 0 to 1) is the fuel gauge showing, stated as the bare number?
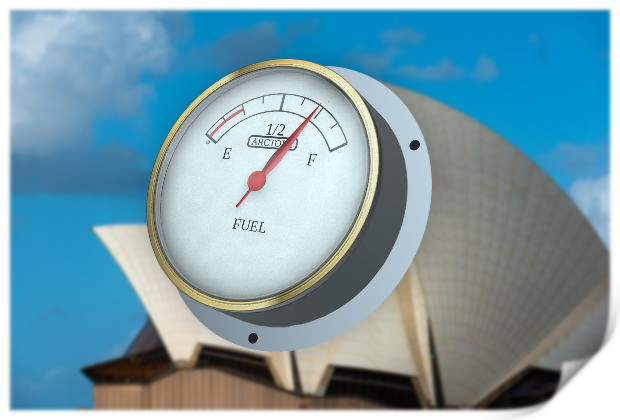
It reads 0.75
